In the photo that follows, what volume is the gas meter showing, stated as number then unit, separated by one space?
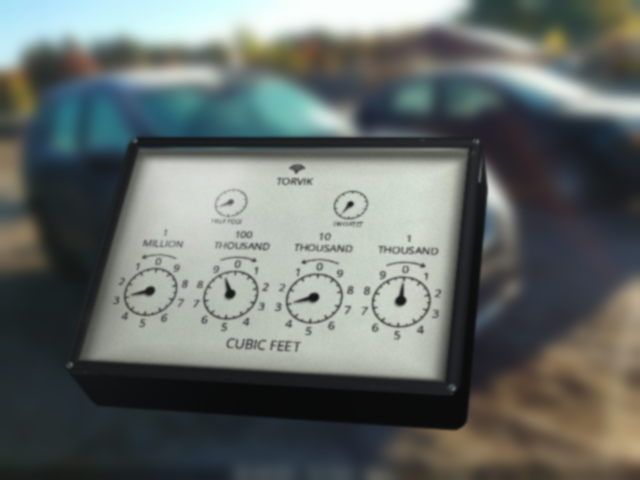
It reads 293000 ft³
